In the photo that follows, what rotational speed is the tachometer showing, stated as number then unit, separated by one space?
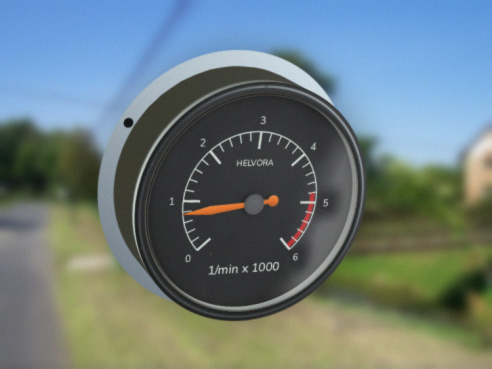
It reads 800 rpm
